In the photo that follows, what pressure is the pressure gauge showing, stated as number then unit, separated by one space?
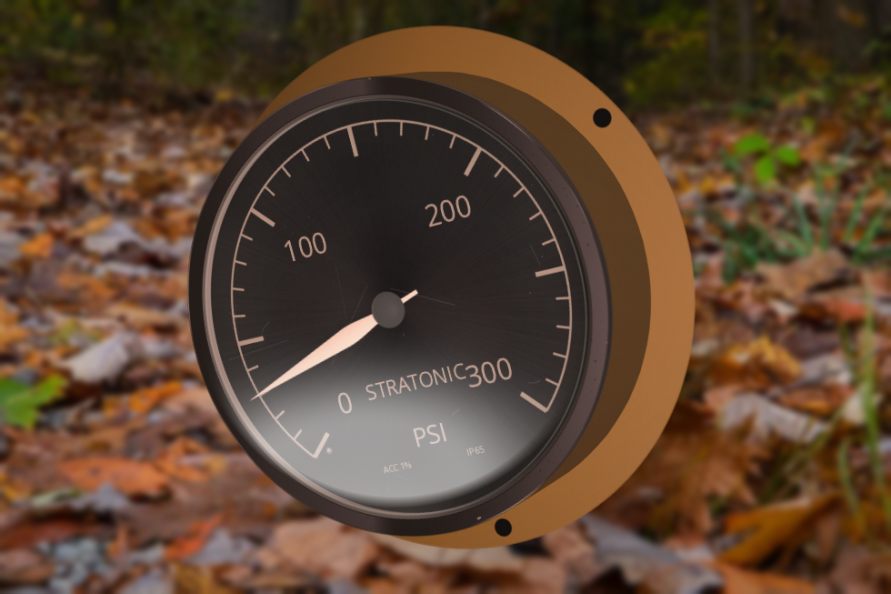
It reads 30 psi
